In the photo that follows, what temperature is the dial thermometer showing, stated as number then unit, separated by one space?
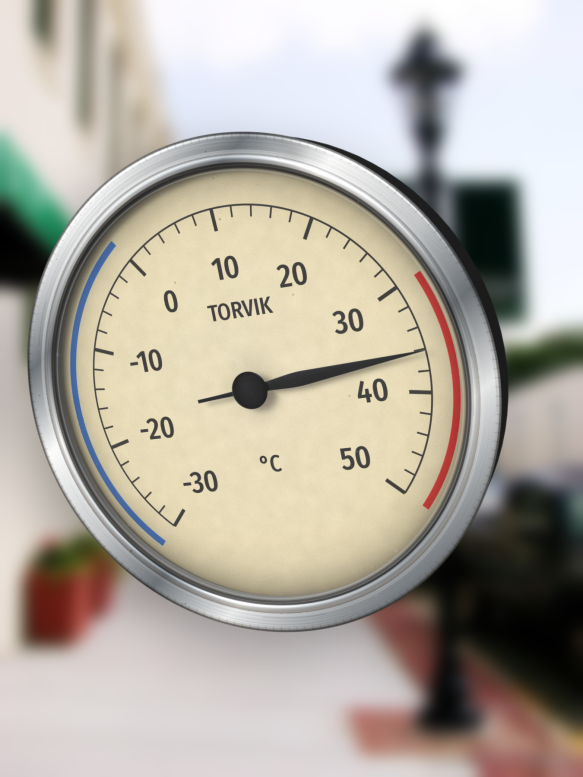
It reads 36 °C
